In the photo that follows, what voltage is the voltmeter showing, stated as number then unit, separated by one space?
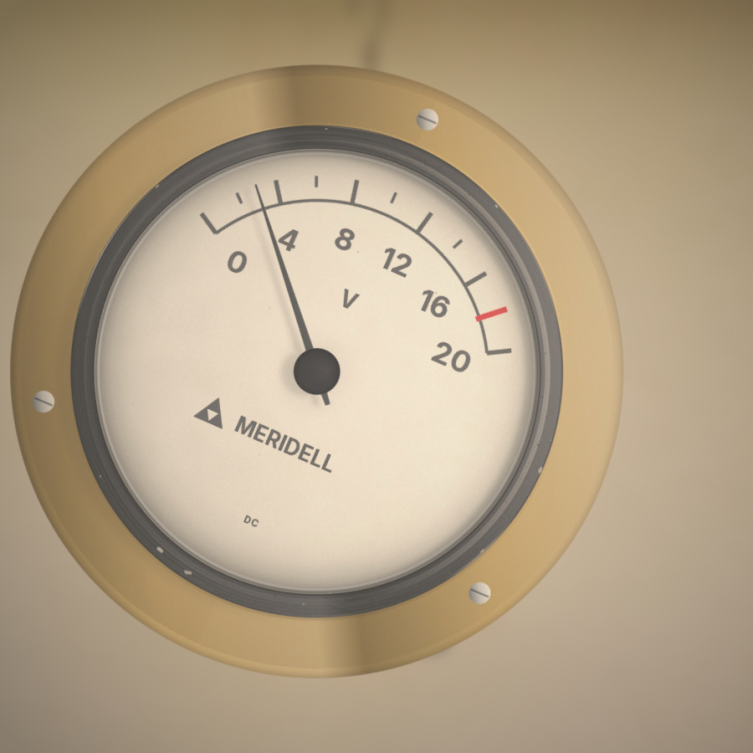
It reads 3 V
